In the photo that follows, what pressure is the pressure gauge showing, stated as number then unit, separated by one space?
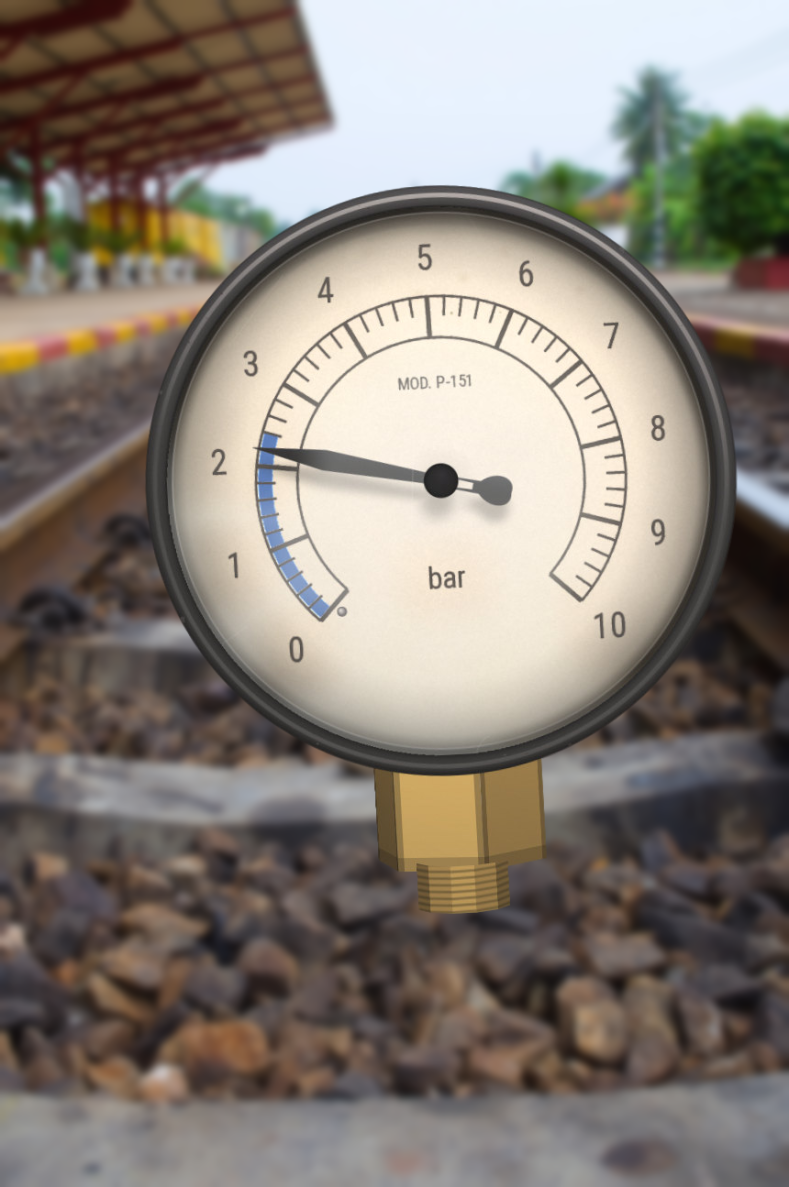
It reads 2.2 bar
